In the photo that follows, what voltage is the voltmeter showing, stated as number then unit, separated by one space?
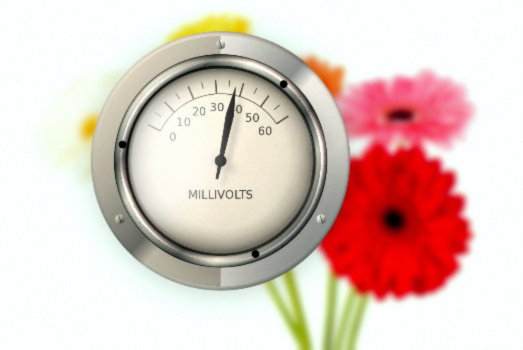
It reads 37.5 mV
